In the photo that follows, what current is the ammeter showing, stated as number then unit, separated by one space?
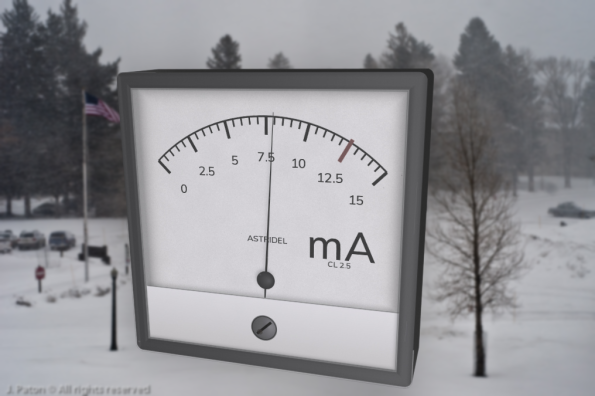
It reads 8 mA
